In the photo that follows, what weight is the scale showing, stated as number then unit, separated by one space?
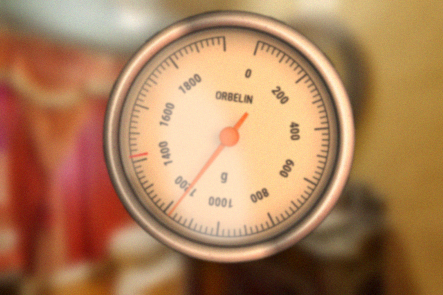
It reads 1180 g
